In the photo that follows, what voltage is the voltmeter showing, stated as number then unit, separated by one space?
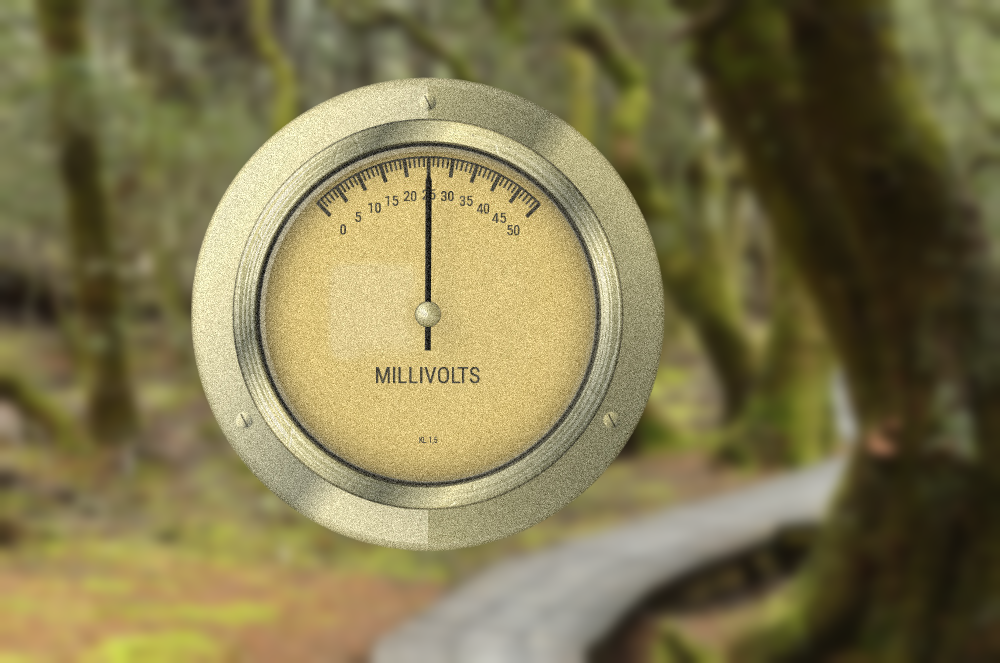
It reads 25 mV
